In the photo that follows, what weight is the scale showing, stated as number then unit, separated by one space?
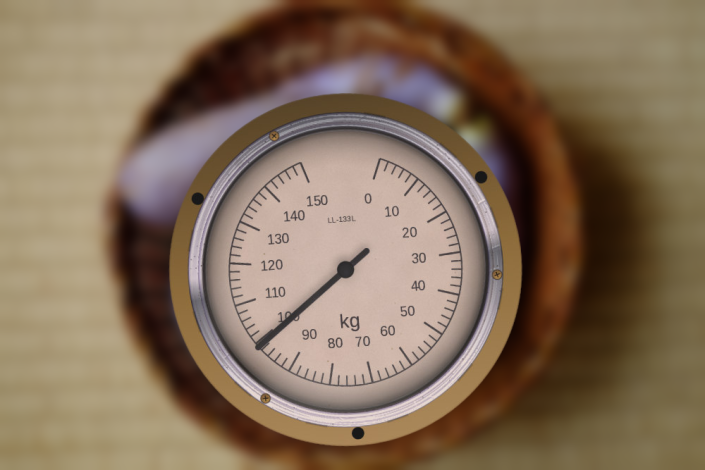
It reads 99 kg
